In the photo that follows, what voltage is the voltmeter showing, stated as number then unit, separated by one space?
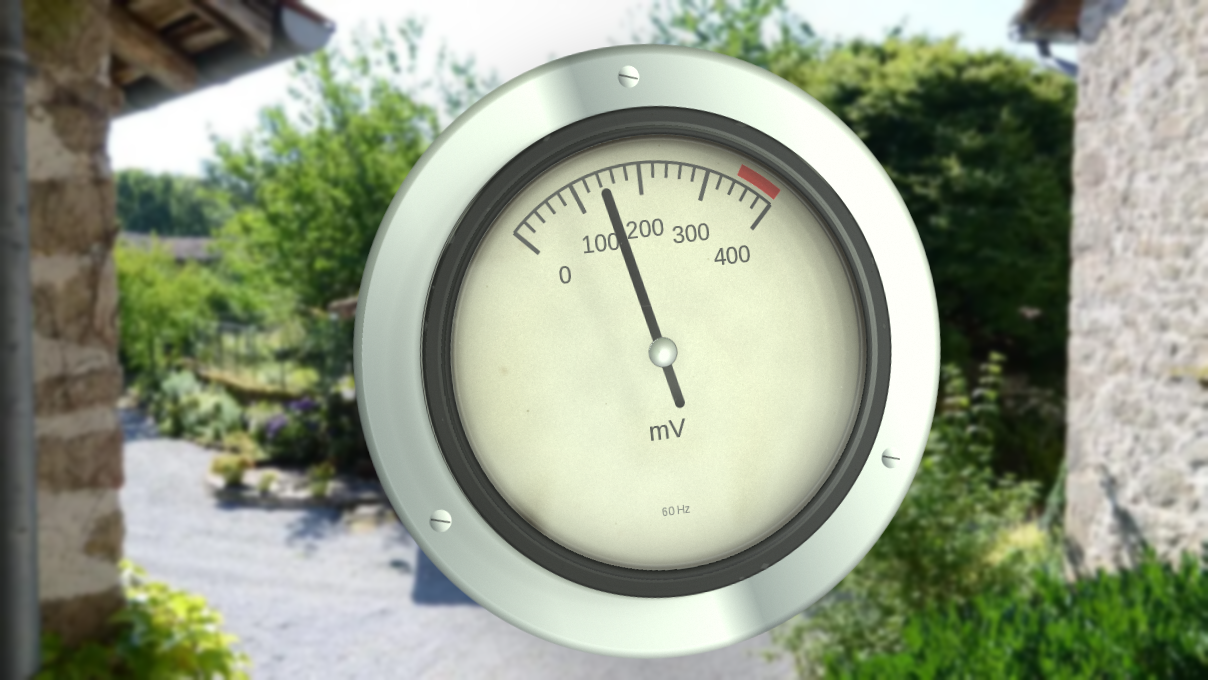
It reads 140 mV
